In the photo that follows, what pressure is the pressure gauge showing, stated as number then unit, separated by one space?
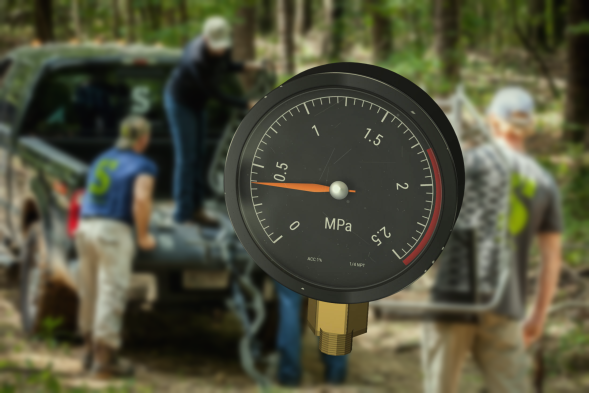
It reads 0.4 MPa
